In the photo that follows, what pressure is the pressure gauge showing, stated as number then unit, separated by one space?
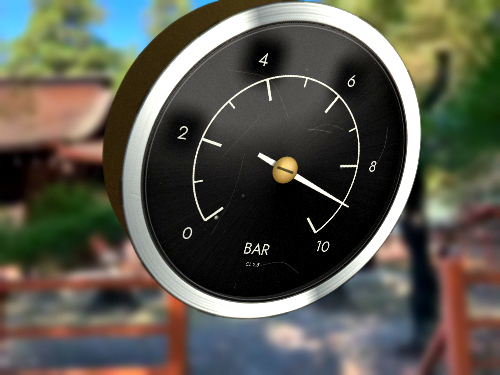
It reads 9 bar
